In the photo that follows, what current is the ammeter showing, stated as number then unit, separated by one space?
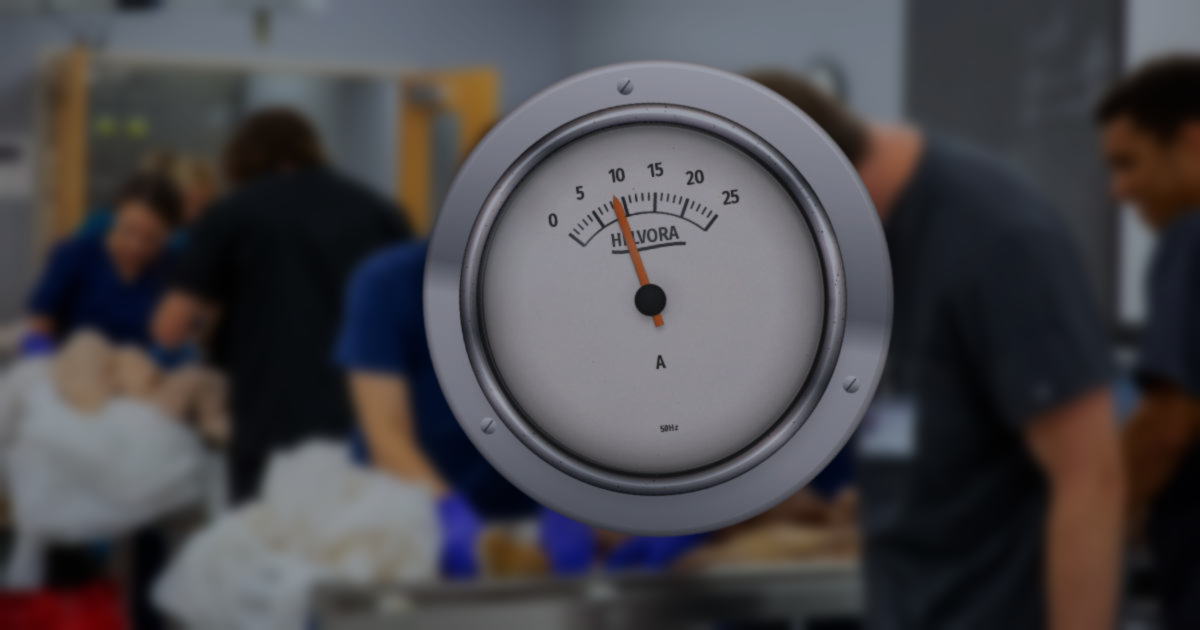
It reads 9 A
